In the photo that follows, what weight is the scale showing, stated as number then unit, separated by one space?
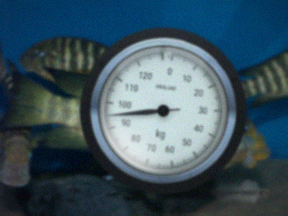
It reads 95 kg
